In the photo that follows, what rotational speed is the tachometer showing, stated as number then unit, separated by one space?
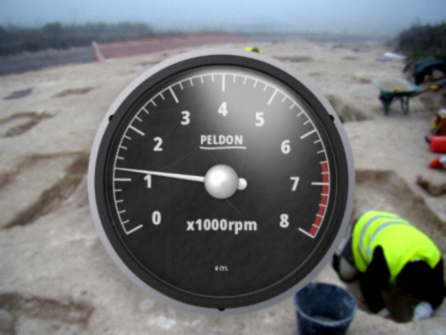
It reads 1200 rpm
